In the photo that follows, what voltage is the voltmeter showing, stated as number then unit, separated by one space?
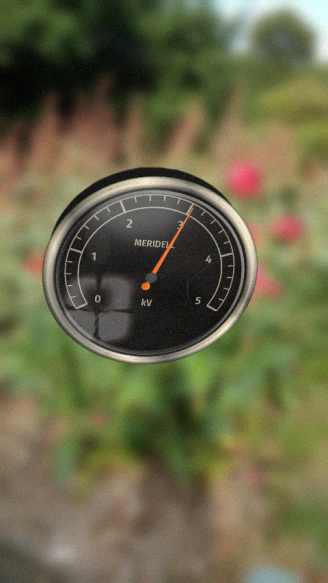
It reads 3 kV
